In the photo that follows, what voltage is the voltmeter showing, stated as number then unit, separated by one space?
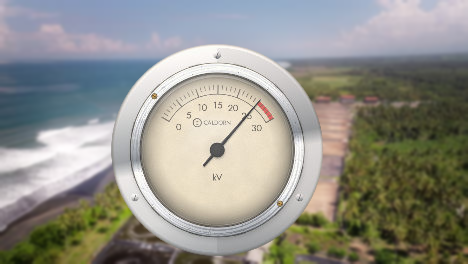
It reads 25 kV
